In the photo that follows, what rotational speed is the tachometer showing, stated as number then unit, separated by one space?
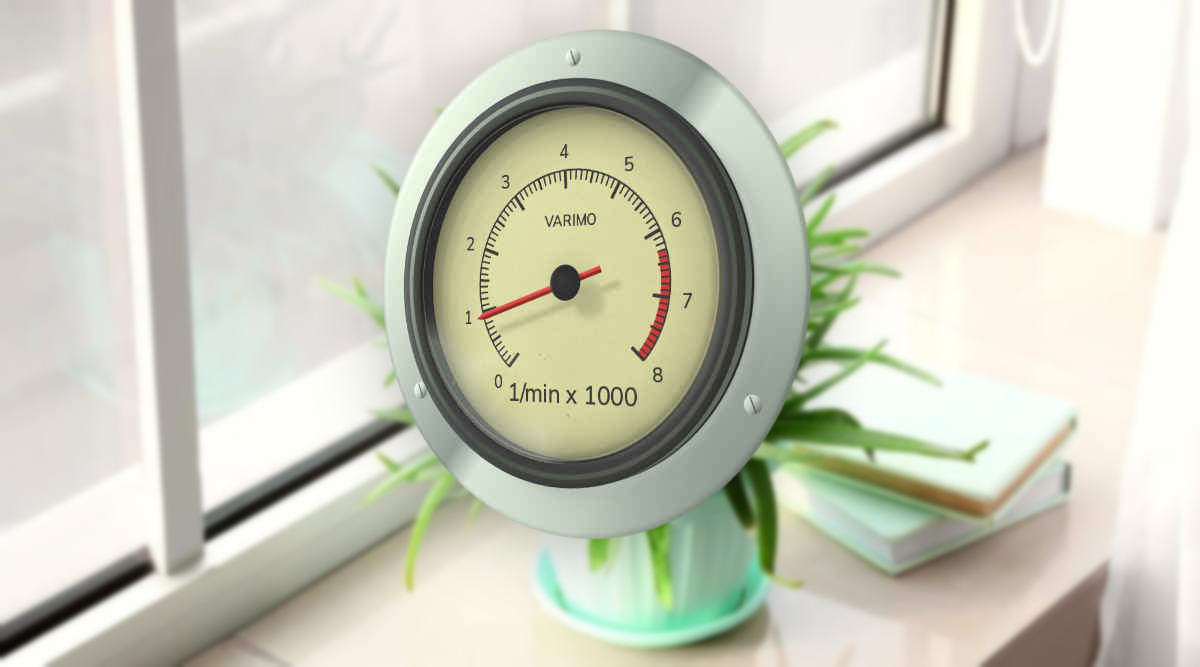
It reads 900 rpm
